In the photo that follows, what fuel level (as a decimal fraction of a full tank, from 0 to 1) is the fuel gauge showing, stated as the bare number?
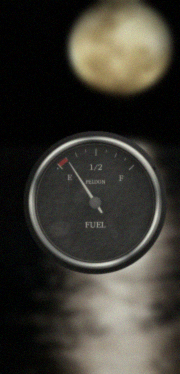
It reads 0.125
